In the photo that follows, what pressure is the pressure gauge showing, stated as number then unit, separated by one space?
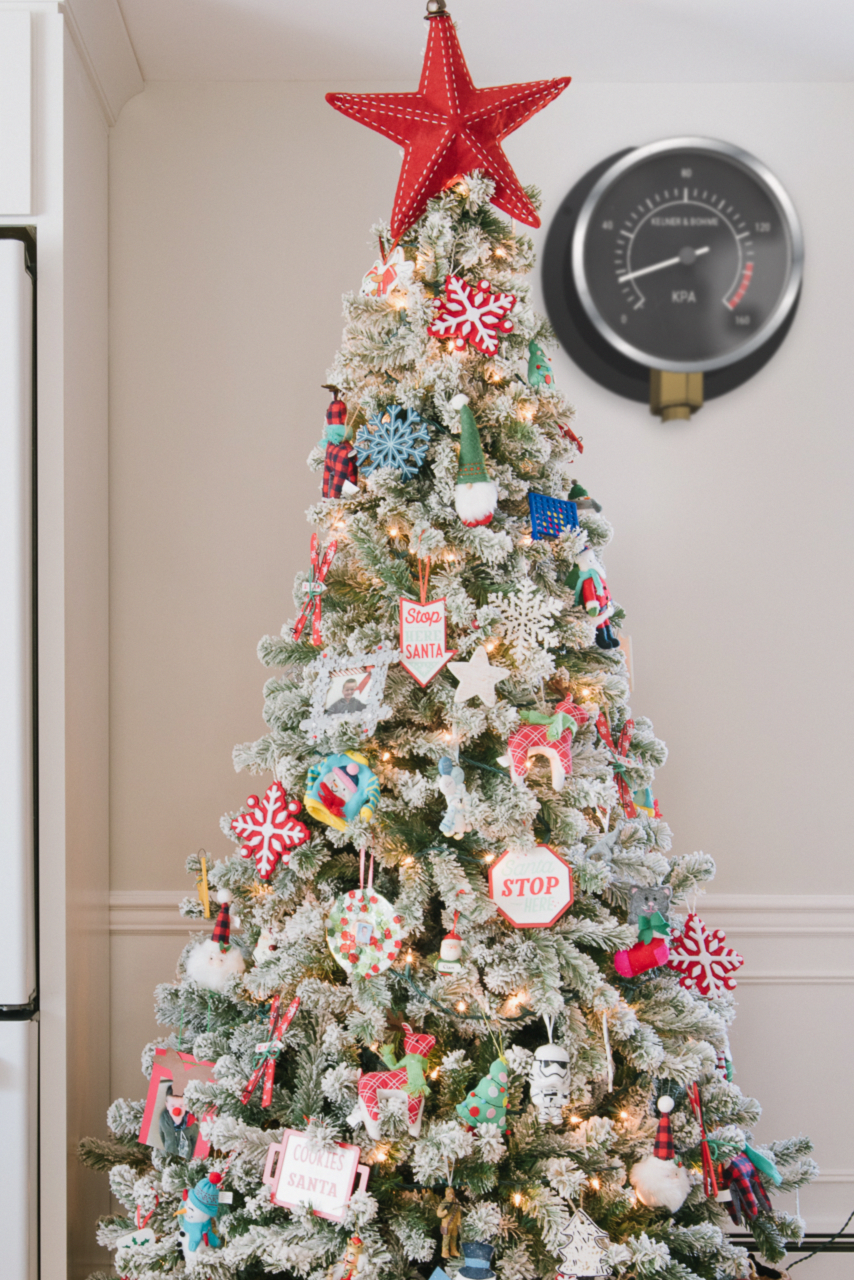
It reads 15 kPa
